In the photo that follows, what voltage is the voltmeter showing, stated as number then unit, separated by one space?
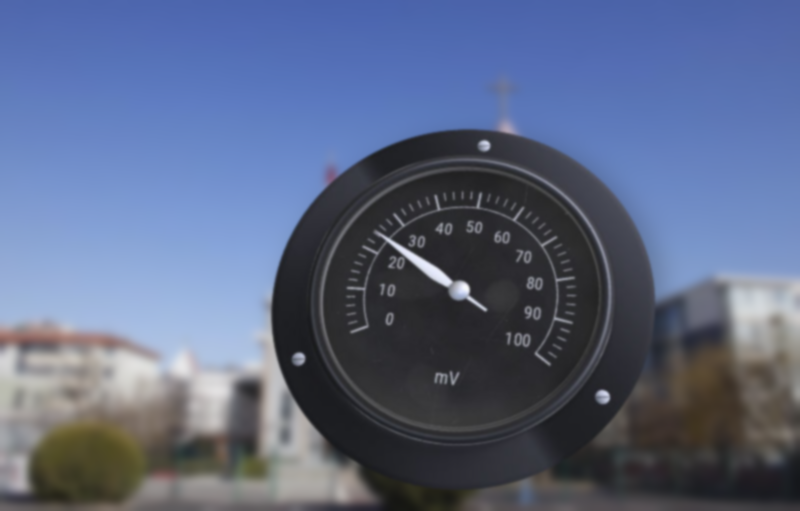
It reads 24 mV
